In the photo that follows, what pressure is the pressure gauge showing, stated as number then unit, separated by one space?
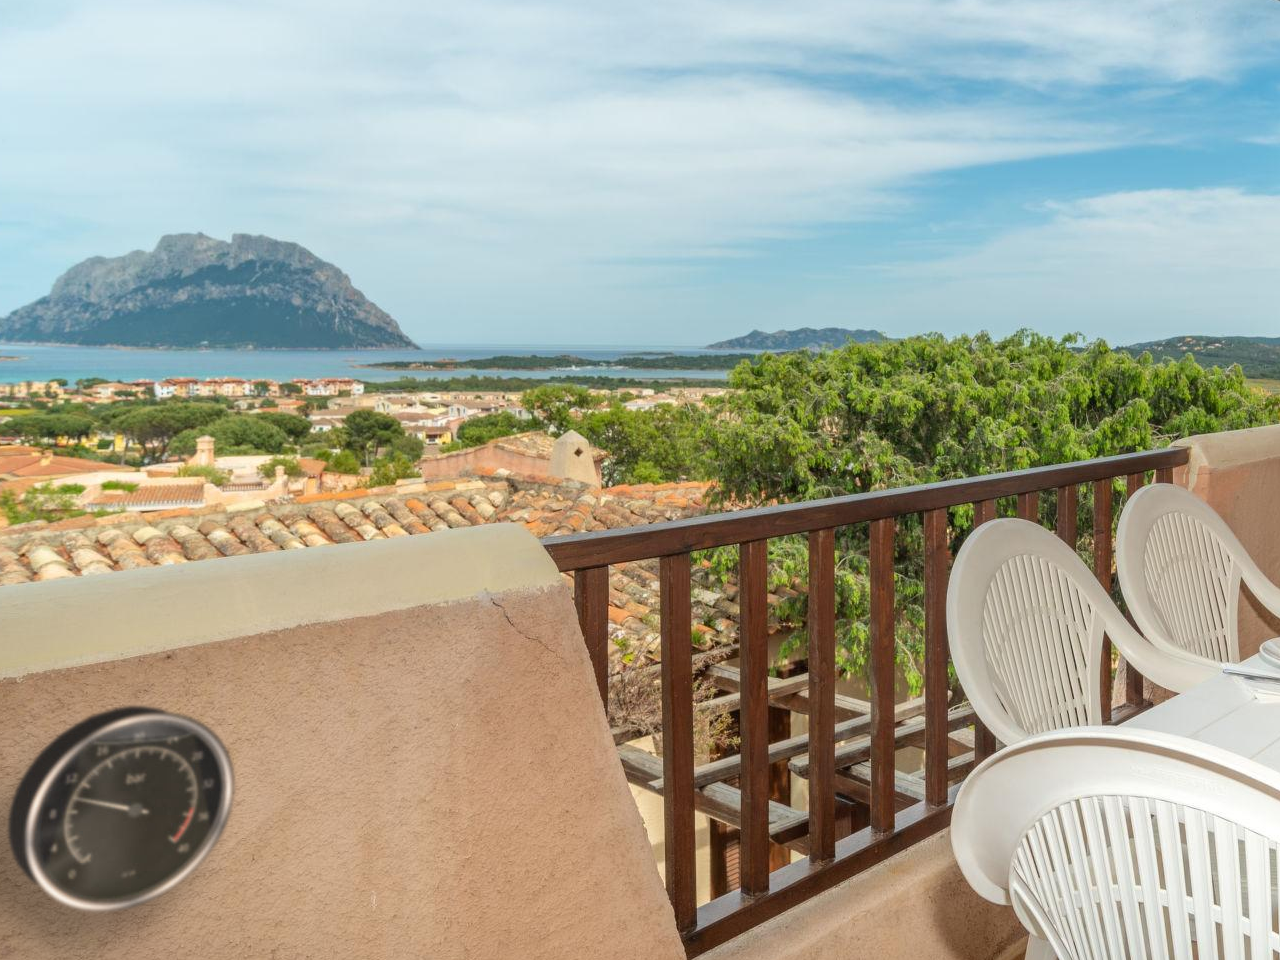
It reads 10 bar
